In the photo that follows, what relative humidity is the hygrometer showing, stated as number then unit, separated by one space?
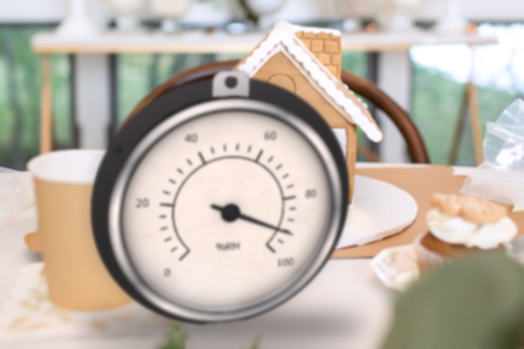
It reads 92 %
